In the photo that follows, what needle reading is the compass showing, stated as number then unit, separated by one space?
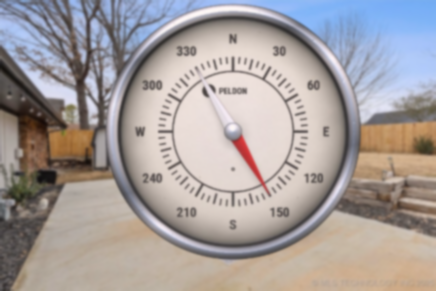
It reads 150 °
